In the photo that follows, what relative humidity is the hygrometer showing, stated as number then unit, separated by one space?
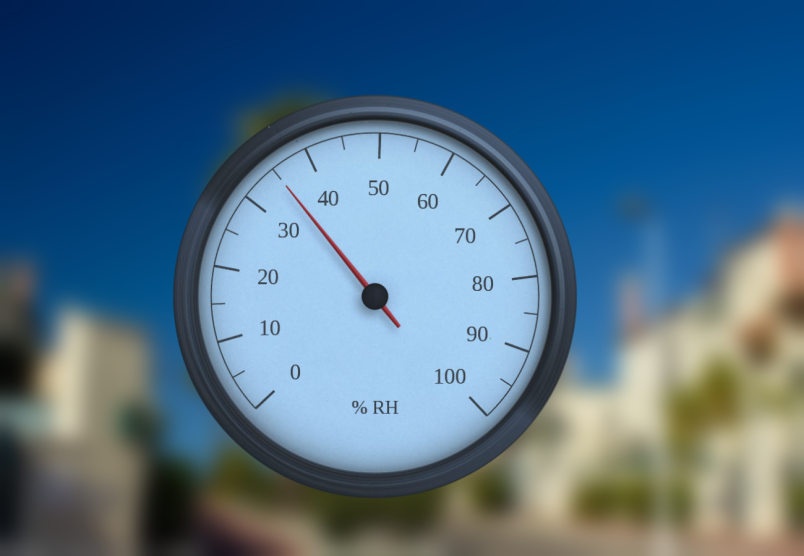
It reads 35 %
